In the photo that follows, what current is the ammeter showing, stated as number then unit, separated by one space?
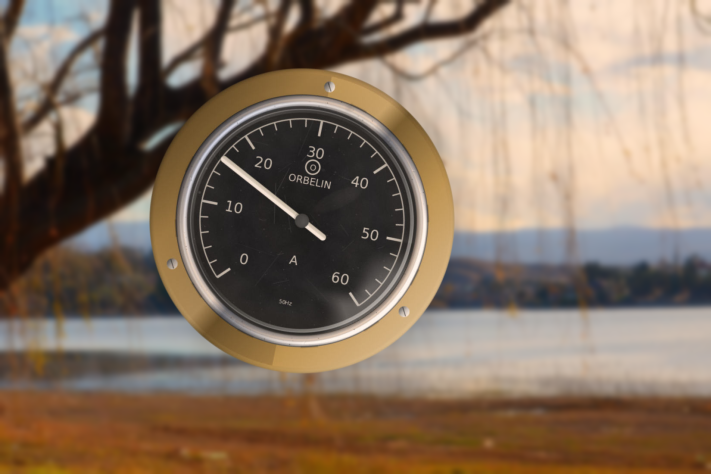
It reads 16 A
